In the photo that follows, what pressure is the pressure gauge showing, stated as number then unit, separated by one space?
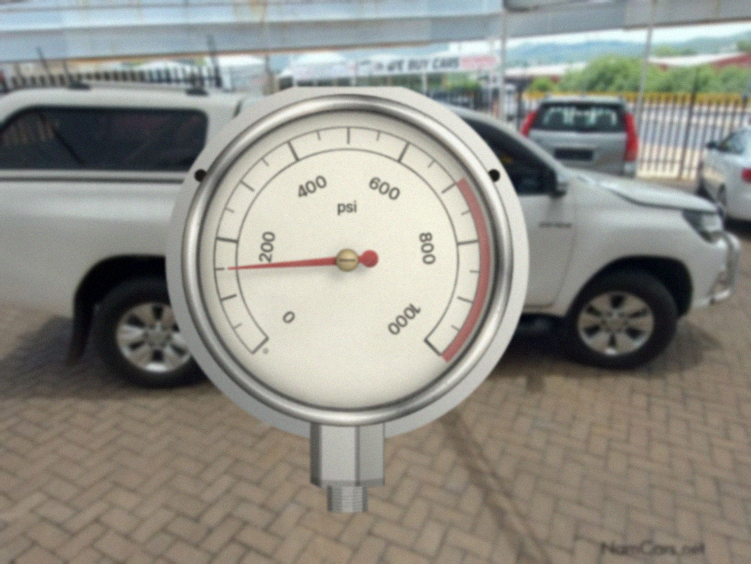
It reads 150 psi
